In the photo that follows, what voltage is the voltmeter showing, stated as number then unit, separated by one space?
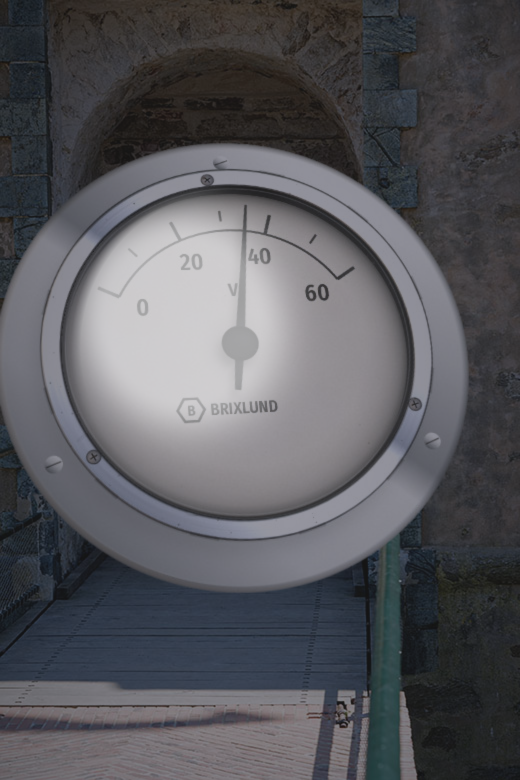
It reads 35 V
